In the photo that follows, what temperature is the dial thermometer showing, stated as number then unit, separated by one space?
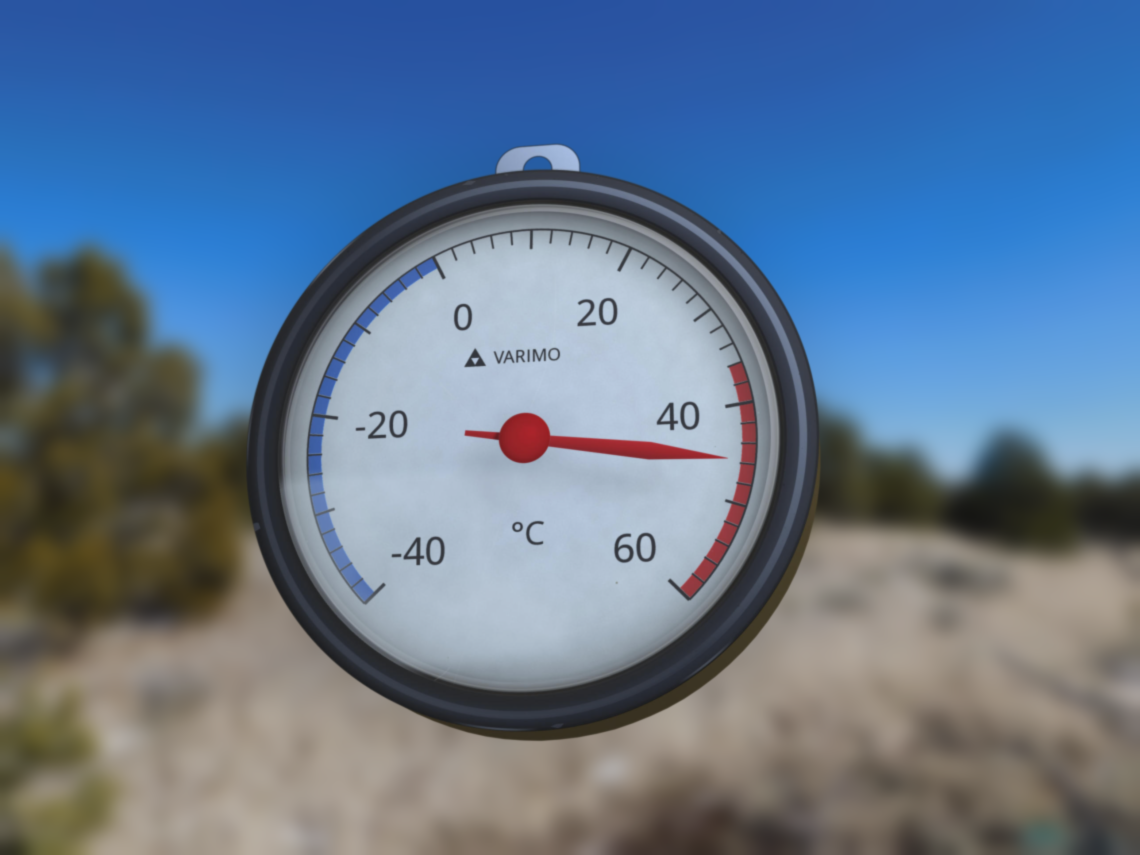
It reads 46 °C
